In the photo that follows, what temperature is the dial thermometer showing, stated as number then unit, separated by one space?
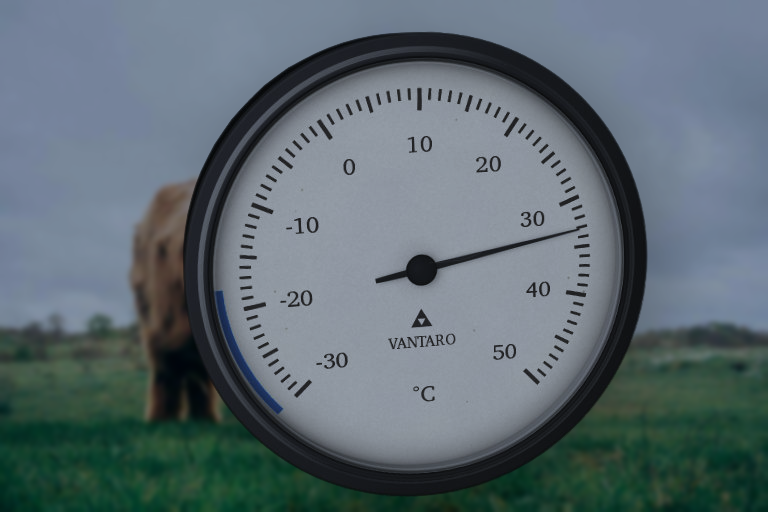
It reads 33 °C
